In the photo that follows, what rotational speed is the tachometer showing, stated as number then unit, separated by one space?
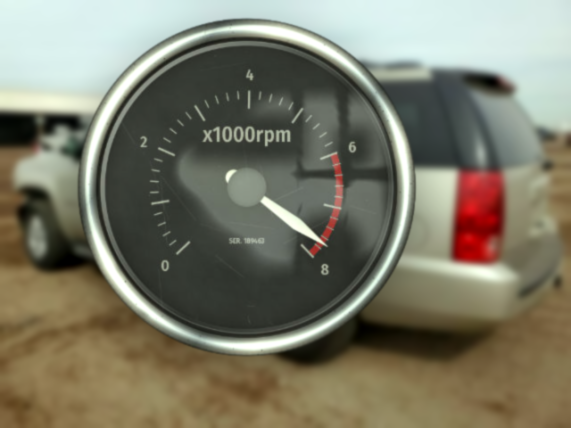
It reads 7700 rpm
